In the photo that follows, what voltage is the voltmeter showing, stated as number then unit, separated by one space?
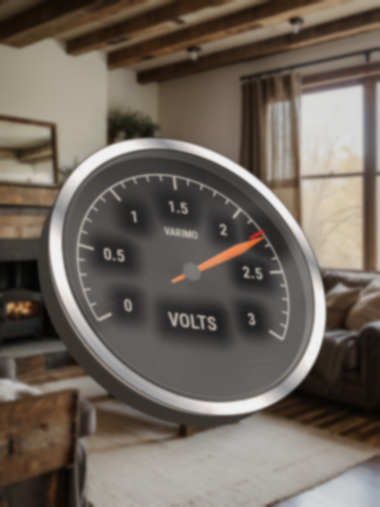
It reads 2.25 V
